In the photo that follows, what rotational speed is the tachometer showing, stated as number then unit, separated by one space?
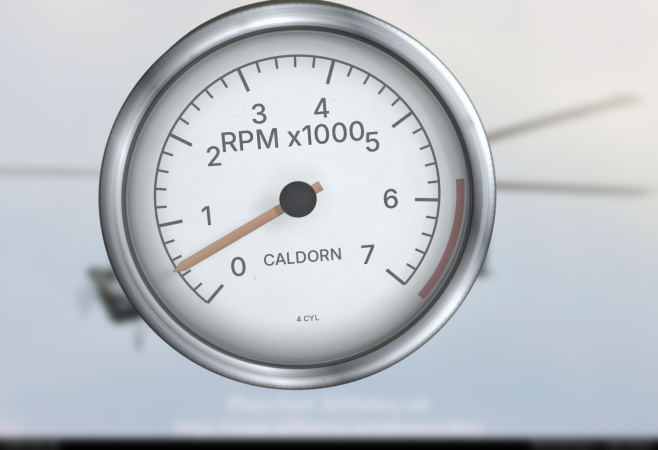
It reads 500 rpm
